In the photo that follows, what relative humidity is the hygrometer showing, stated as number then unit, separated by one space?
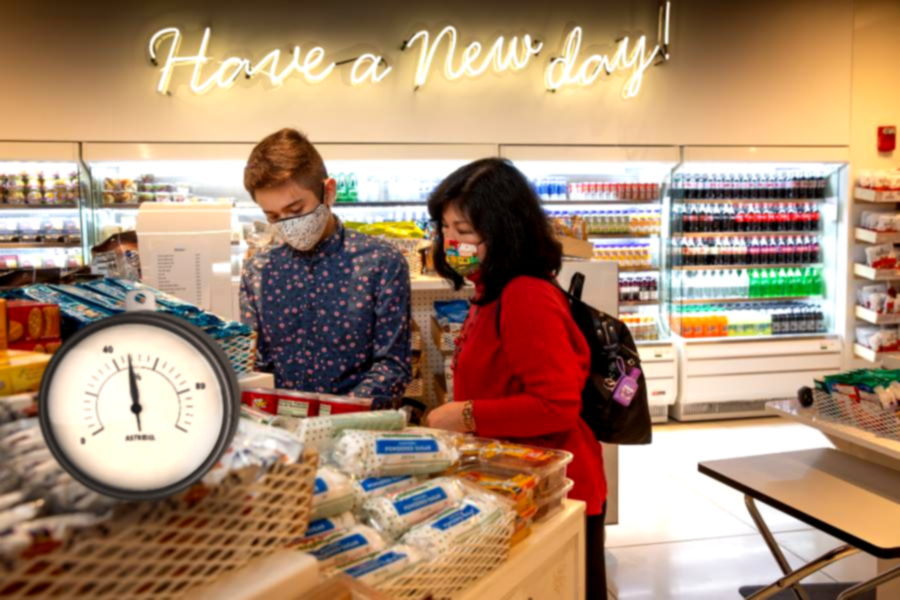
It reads 48 %
